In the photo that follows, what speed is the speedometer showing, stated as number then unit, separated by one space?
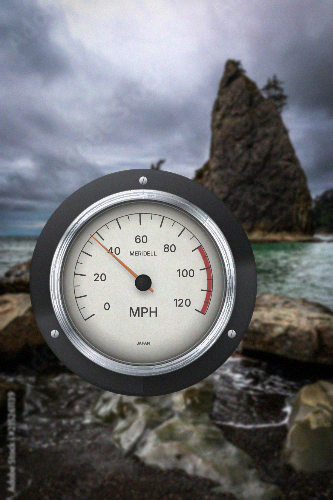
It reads 37.5 mph
